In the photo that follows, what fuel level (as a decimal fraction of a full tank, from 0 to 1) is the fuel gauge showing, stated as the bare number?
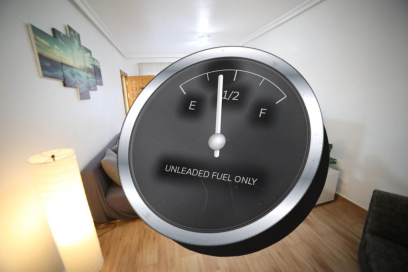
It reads 0.375
